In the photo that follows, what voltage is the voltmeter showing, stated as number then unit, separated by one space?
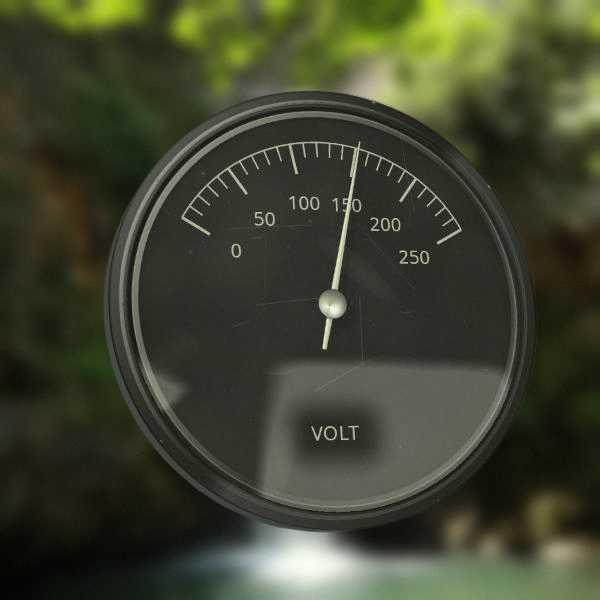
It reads 150 V
